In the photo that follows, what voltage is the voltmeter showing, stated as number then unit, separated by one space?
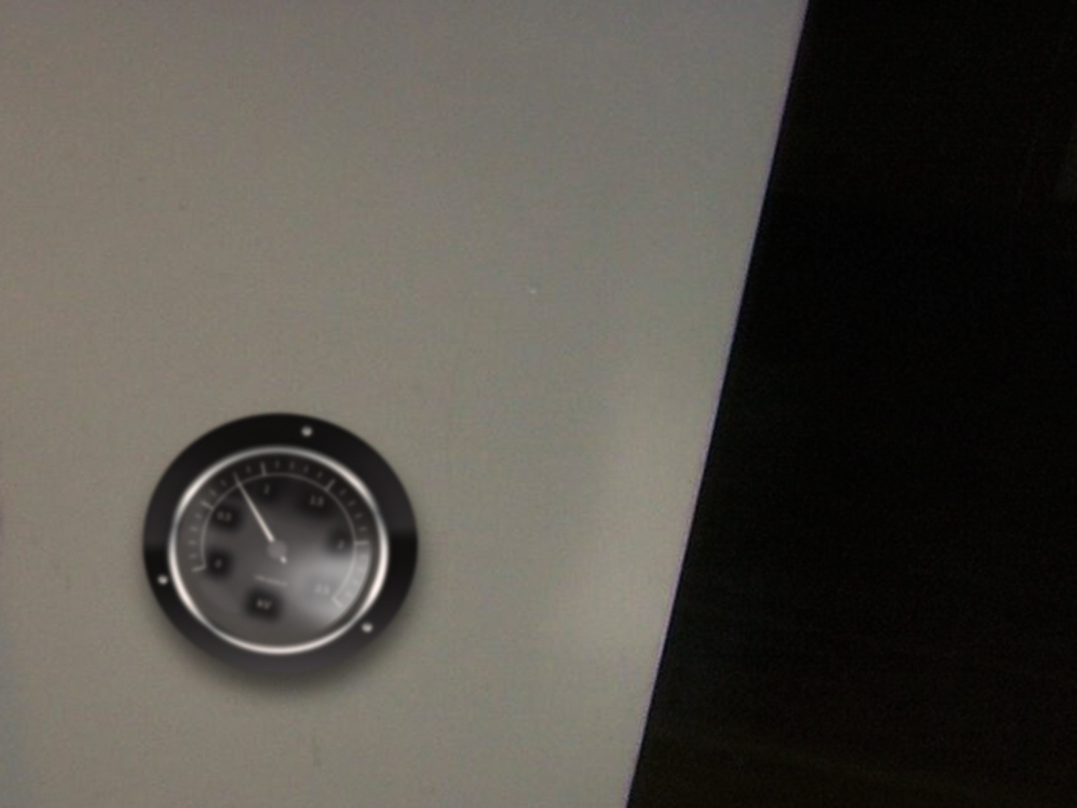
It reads 0.8 kV
